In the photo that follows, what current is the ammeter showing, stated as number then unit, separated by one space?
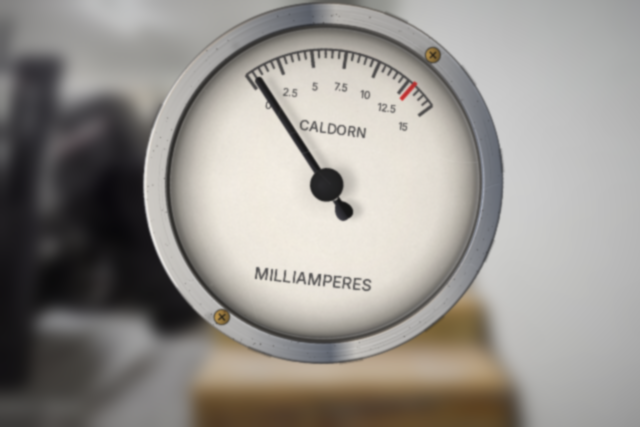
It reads 0.5 mA
